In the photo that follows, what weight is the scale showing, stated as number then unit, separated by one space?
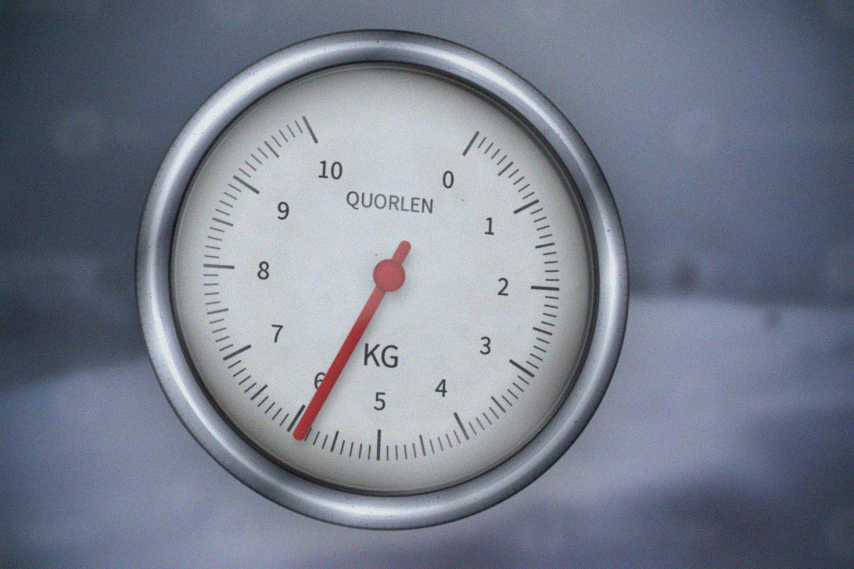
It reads 5.9 kg
